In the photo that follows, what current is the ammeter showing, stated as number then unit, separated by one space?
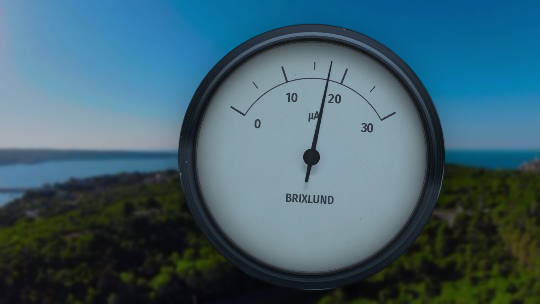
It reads 17.5 µA
